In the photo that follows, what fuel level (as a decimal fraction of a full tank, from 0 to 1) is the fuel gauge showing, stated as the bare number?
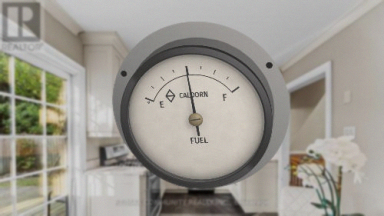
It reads 0.5
